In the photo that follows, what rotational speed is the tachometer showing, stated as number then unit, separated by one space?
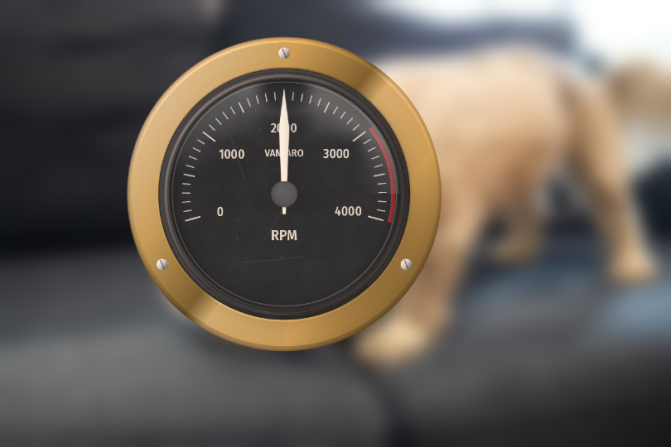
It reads 2000 rpm
